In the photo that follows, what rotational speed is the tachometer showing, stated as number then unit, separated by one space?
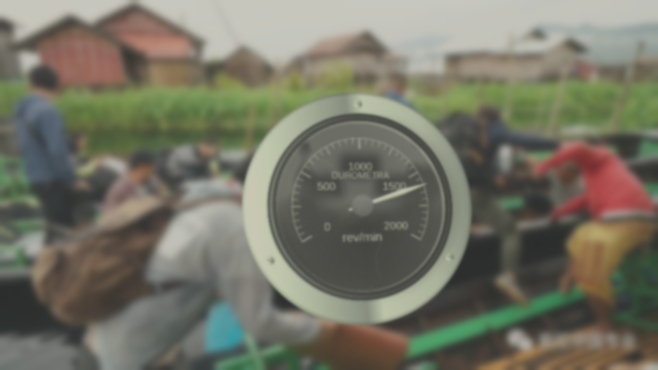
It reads 1600 rpm
